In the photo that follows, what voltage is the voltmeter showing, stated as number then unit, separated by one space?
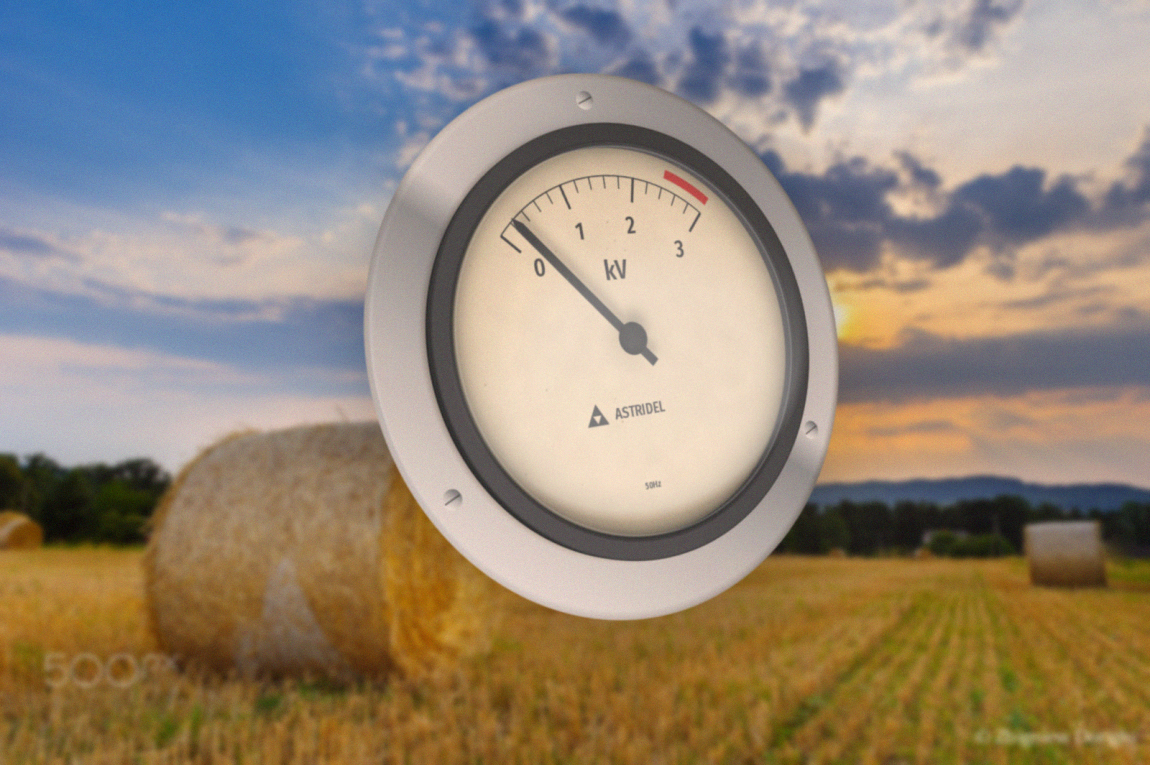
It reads 0.2 kV
